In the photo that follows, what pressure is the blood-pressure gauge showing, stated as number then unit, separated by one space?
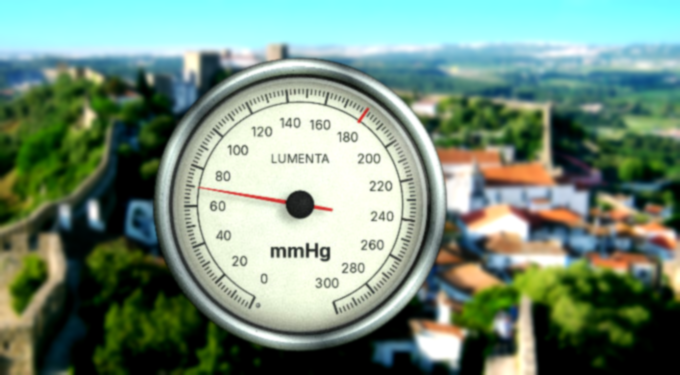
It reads 70 mmHg
